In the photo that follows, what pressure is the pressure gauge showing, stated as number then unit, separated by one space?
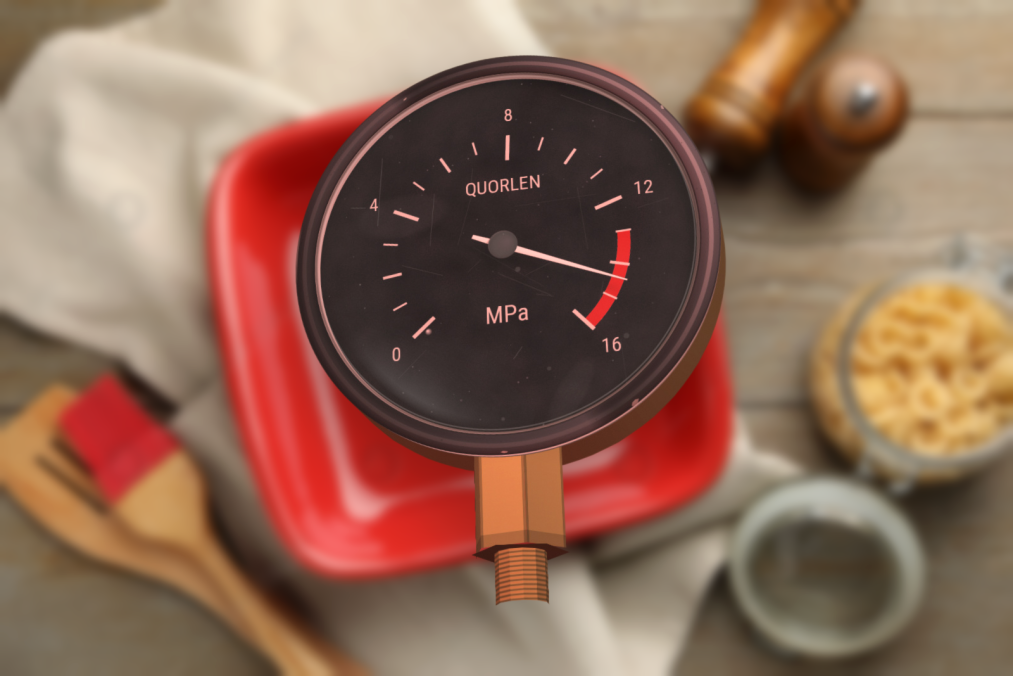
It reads 14.5 MPa
